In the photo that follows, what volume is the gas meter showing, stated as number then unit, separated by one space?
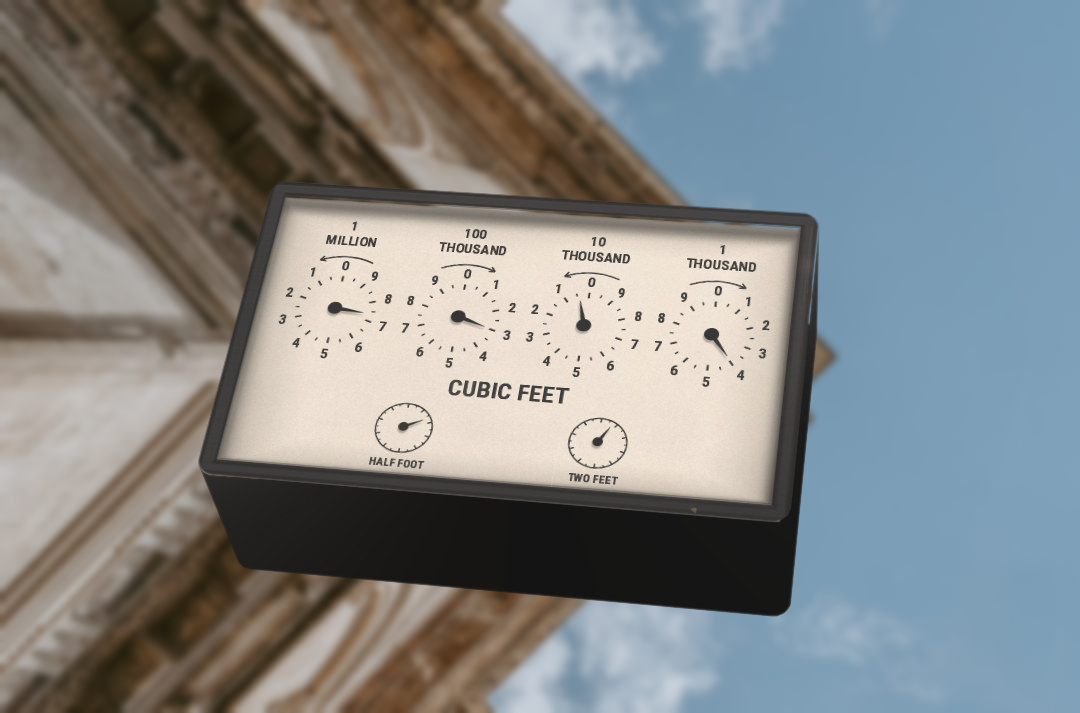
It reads 730400 ft³
